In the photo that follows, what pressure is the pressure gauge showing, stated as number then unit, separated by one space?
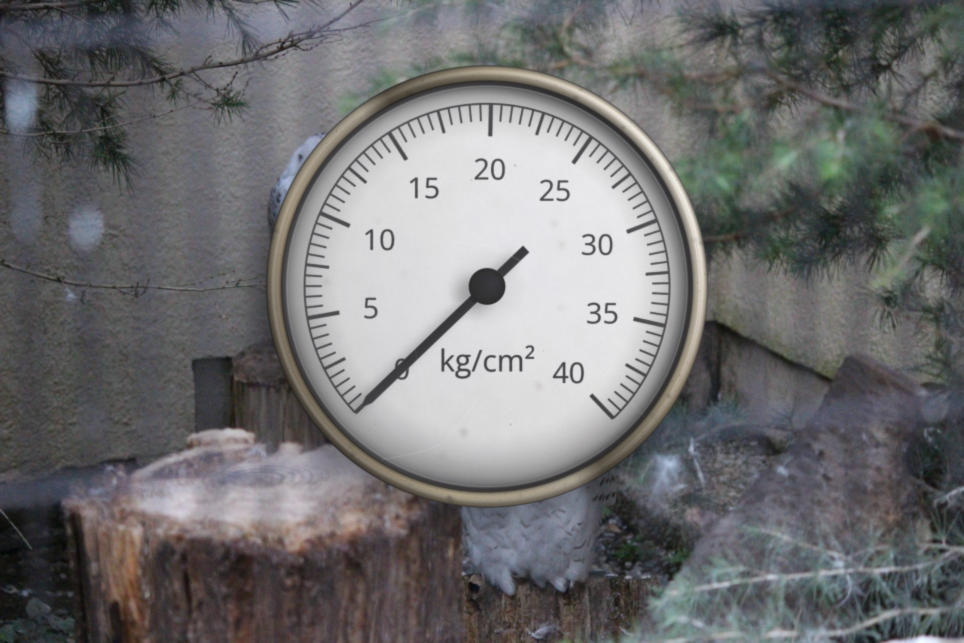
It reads 0 kg/cm²
